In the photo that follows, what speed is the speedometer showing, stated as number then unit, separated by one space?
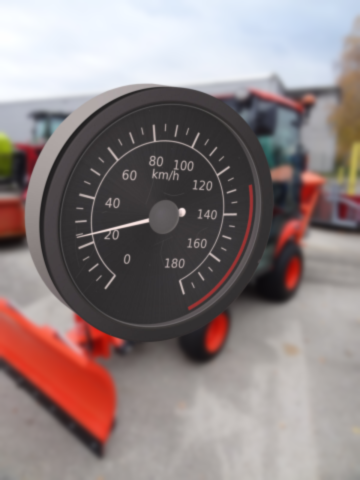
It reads 25 km/h
